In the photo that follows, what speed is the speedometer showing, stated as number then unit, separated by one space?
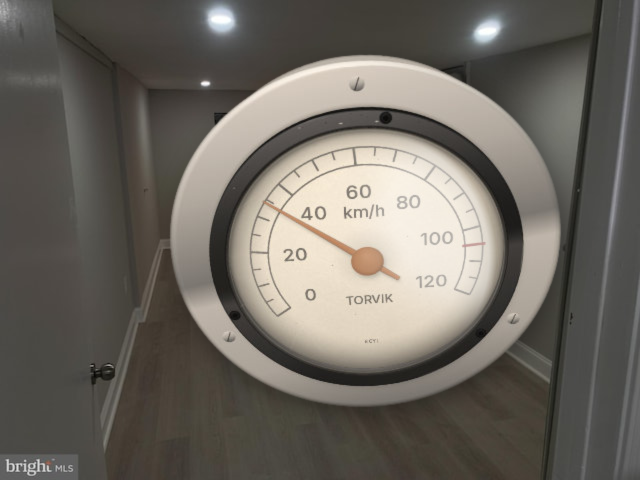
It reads 35 km/h
